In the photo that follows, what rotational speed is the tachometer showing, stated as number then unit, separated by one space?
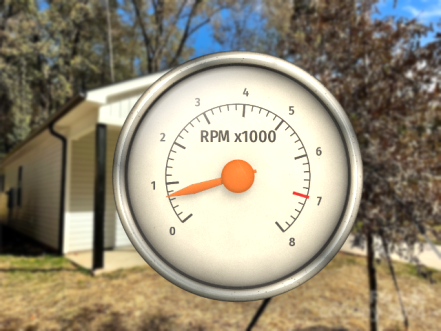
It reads 700 rpm
